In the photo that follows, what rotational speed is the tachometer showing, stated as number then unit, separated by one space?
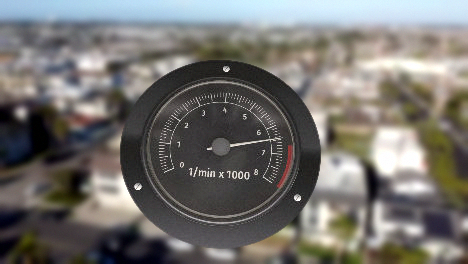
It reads 6500 rpm
